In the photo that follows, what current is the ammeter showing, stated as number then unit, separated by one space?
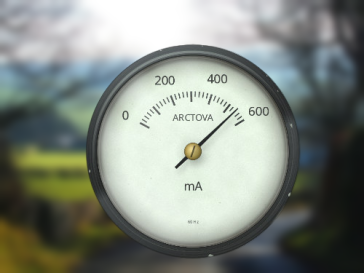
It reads 540 mA
